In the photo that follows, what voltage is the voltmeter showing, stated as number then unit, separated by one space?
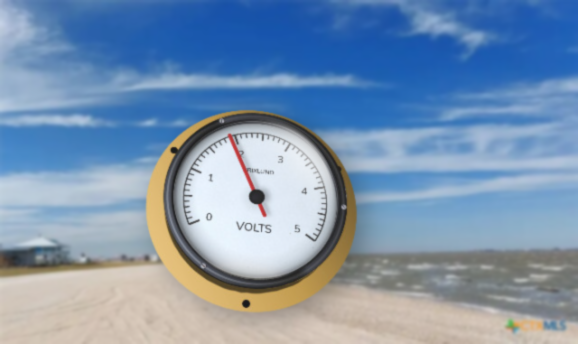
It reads 1.9 V
